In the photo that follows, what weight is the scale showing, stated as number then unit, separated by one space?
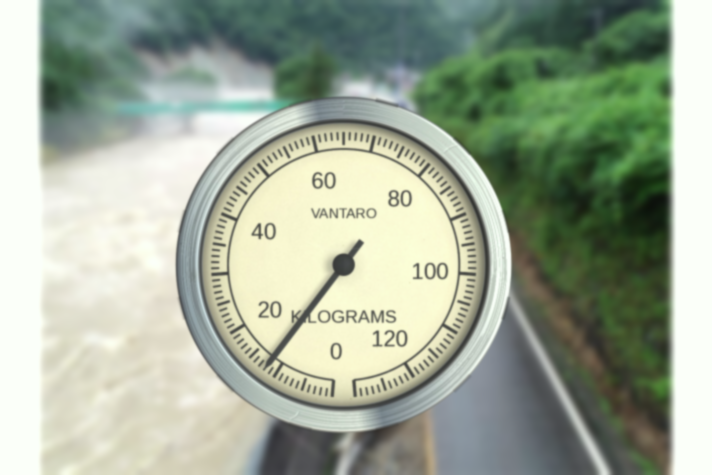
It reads 12 kg
